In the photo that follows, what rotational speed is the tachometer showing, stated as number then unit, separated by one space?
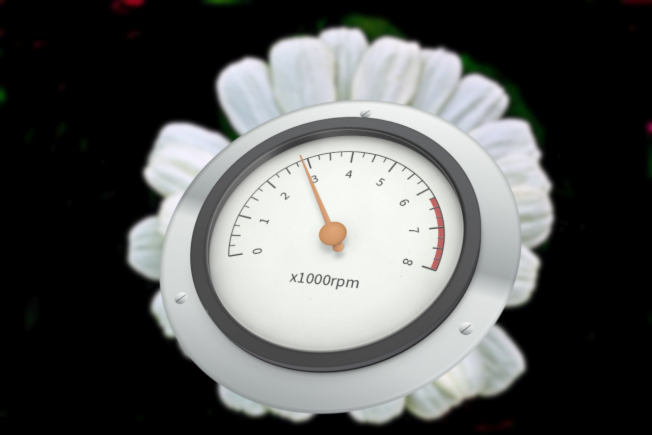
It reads 2875 rpm
